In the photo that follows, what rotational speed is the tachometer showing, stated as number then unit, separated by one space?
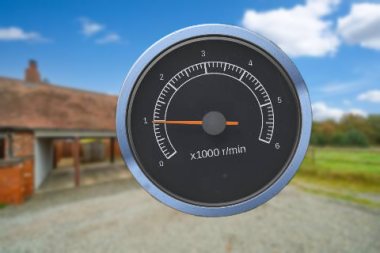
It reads 1000 rpm
